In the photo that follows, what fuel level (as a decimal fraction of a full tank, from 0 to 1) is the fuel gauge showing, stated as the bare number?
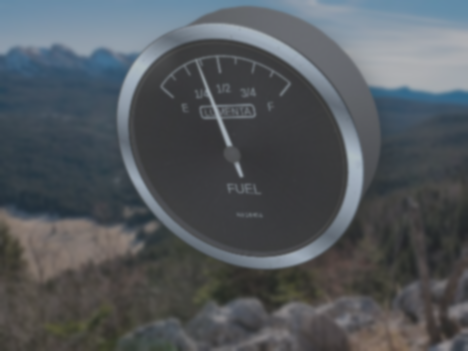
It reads 0.375
